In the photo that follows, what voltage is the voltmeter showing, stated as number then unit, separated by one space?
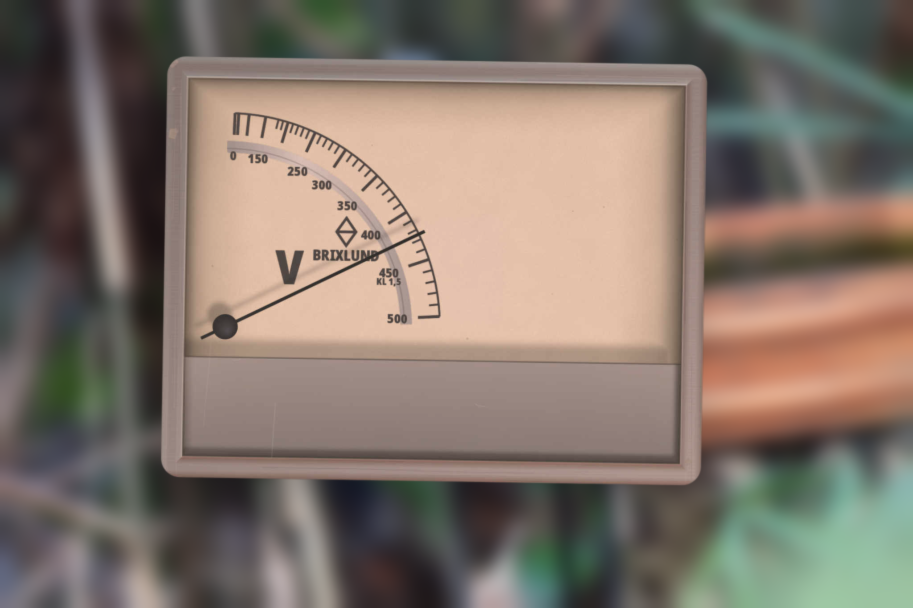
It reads 425 V
